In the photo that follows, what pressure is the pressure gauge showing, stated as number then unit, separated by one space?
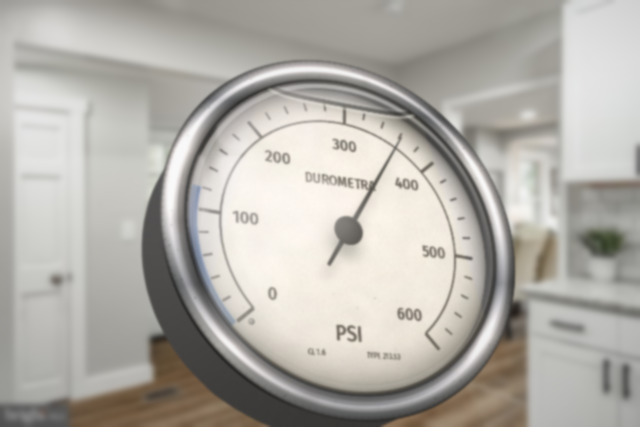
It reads 360 psi
